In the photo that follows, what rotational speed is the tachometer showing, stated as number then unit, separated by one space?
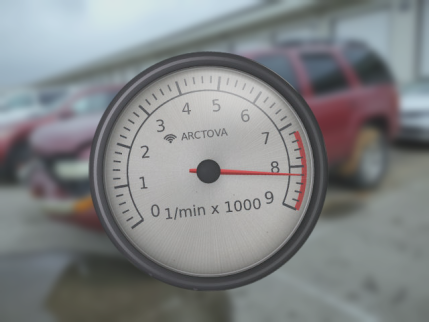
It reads 8200 rpm
